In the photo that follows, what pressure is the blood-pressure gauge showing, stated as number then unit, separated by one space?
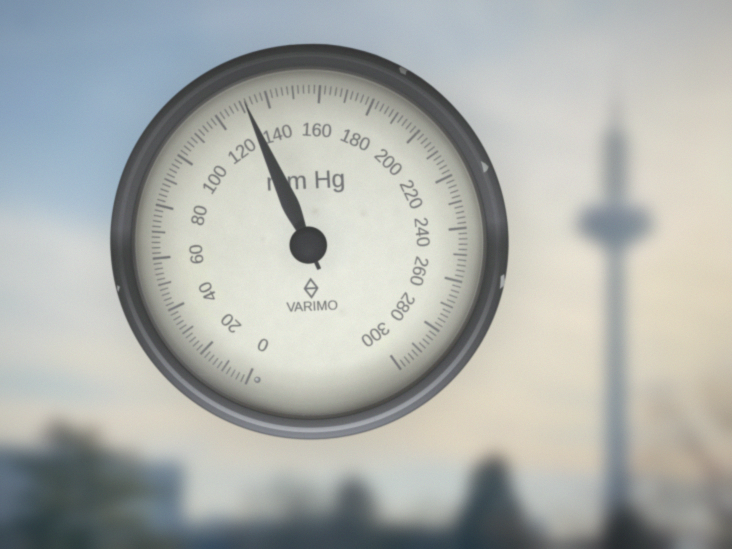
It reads 132 mmHg
